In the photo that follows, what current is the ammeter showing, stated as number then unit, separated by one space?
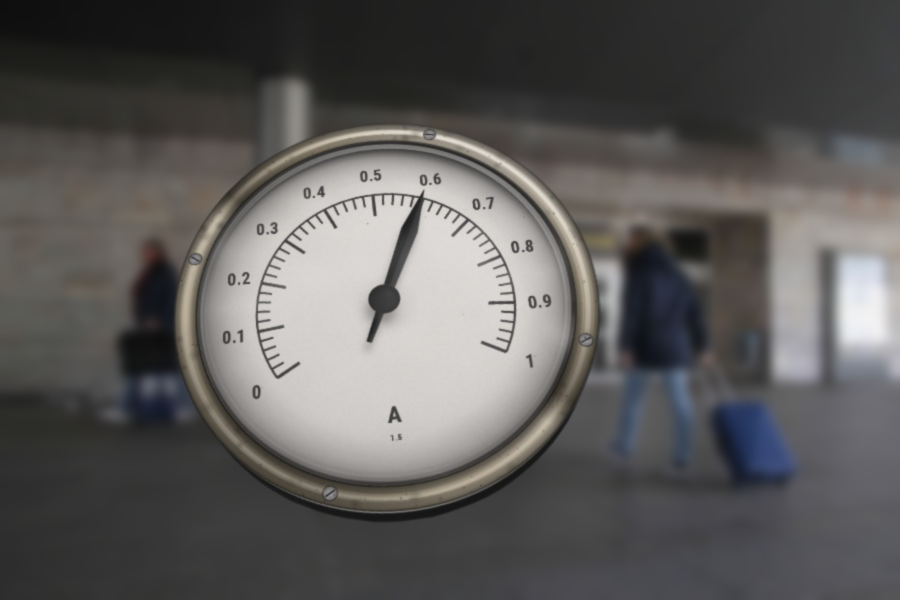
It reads 0.6 A
